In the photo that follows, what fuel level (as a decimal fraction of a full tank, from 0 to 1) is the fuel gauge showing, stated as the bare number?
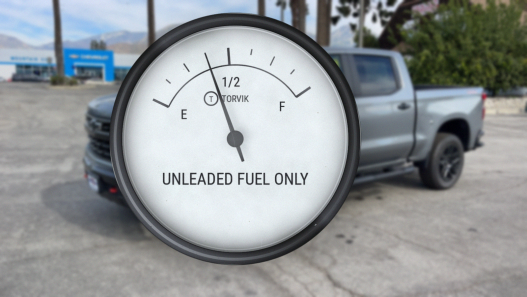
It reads 0.375
